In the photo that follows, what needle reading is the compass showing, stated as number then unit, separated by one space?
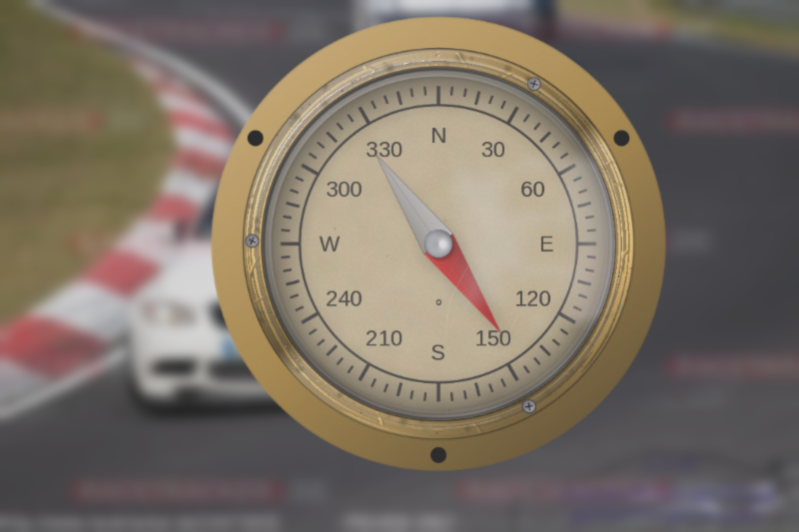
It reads 145 °
